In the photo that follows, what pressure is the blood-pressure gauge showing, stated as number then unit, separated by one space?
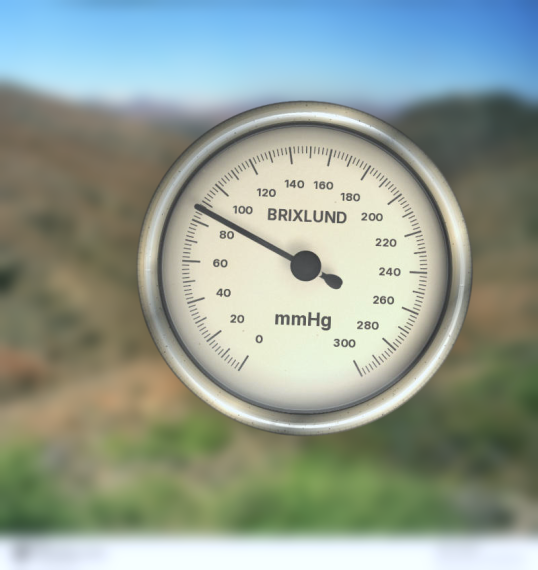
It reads 86 mmHg
